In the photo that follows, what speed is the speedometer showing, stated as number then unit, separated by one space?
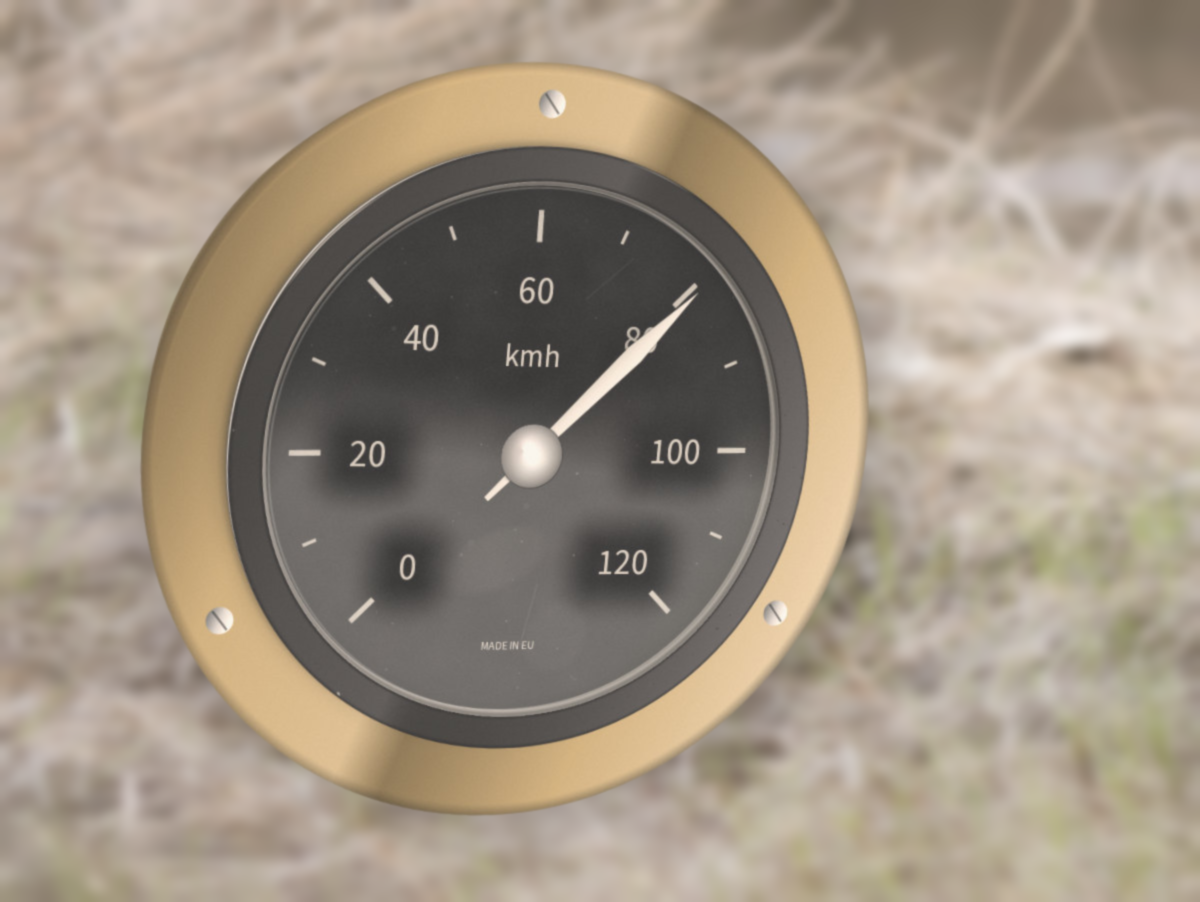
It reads 80 km/h
